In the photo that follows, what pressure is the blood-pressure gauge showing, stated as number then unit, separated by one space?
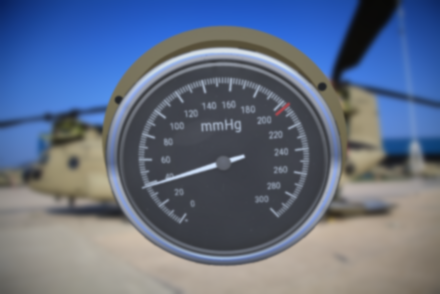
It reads 40 mmHg
